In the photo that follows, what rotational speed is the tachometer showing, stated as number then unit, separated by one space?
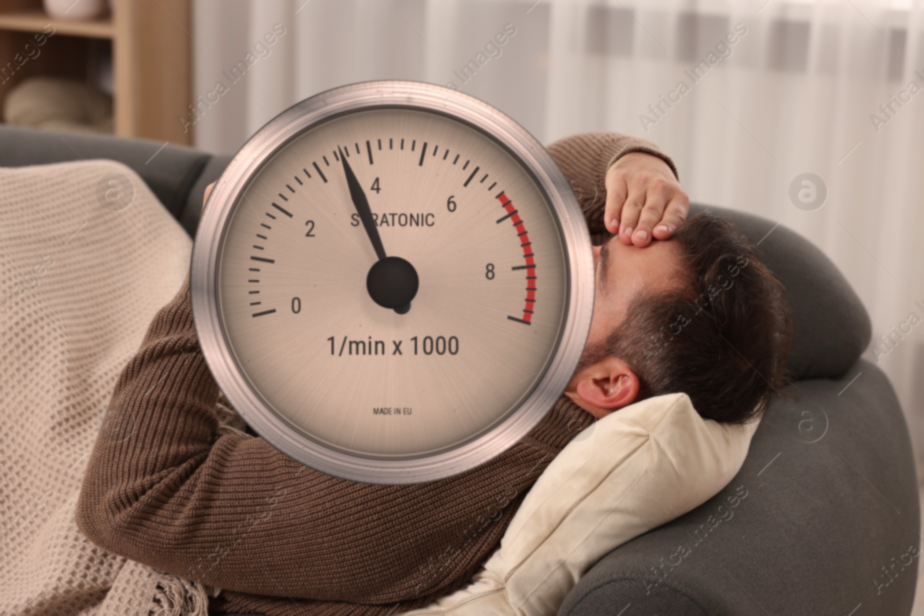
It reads 3500 rpm
